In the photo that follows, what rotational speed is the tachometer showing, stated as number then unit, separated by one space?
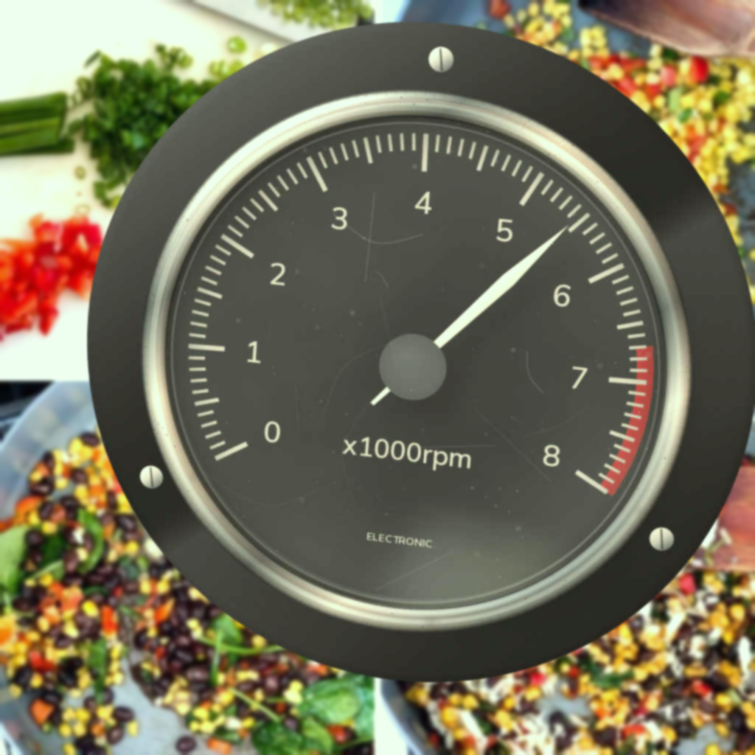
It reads 5450 rpm
